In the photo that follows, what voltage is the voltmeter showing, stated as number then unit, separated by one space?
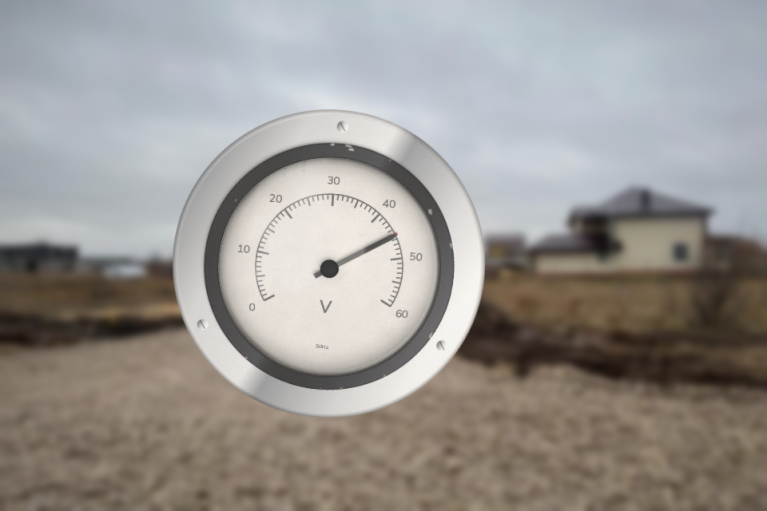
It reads 45 V
